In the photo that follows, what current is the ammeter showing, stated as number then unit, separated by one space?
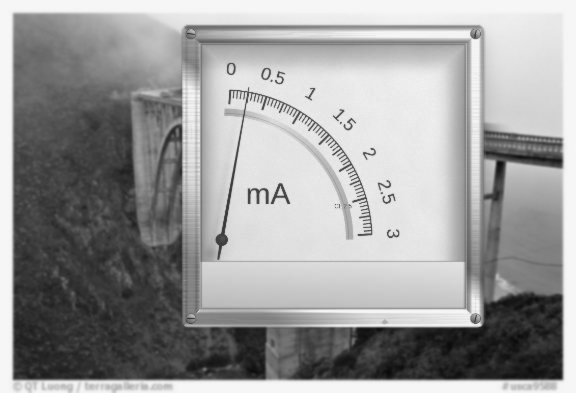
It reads 0.25 mA
